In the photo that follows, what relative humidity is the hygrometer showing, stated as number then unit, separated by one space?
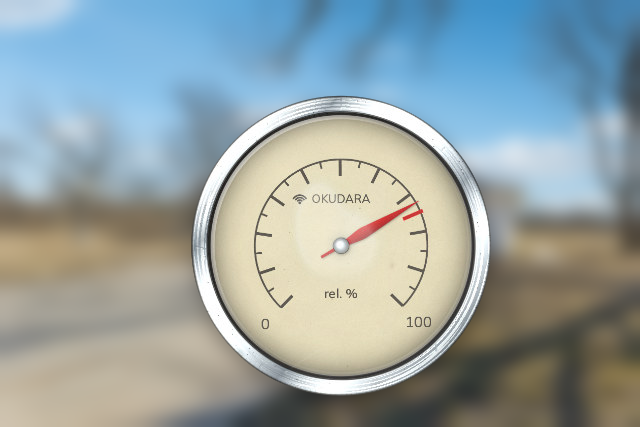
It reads 72.5 %
